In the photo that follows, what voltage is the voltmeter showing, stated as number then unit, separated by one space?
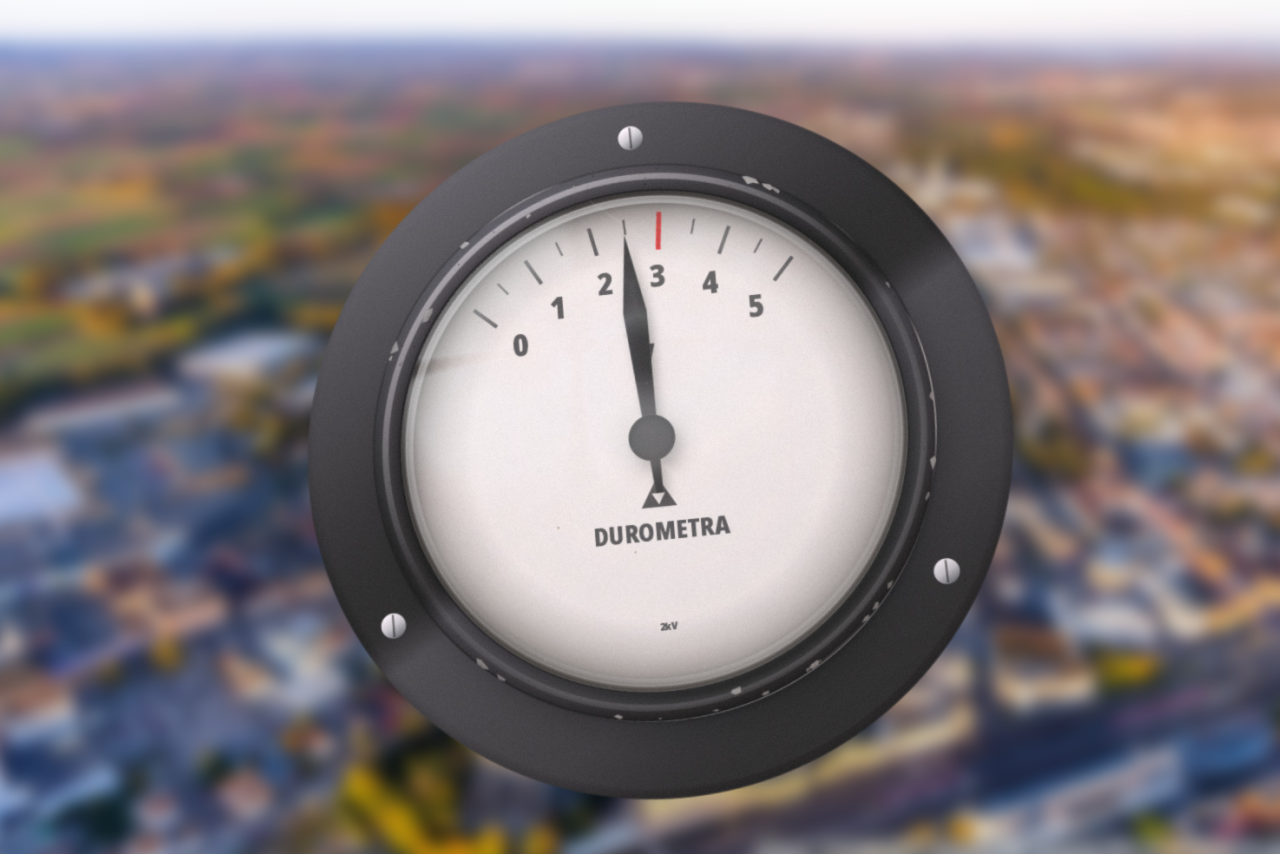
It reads 2.5 V
